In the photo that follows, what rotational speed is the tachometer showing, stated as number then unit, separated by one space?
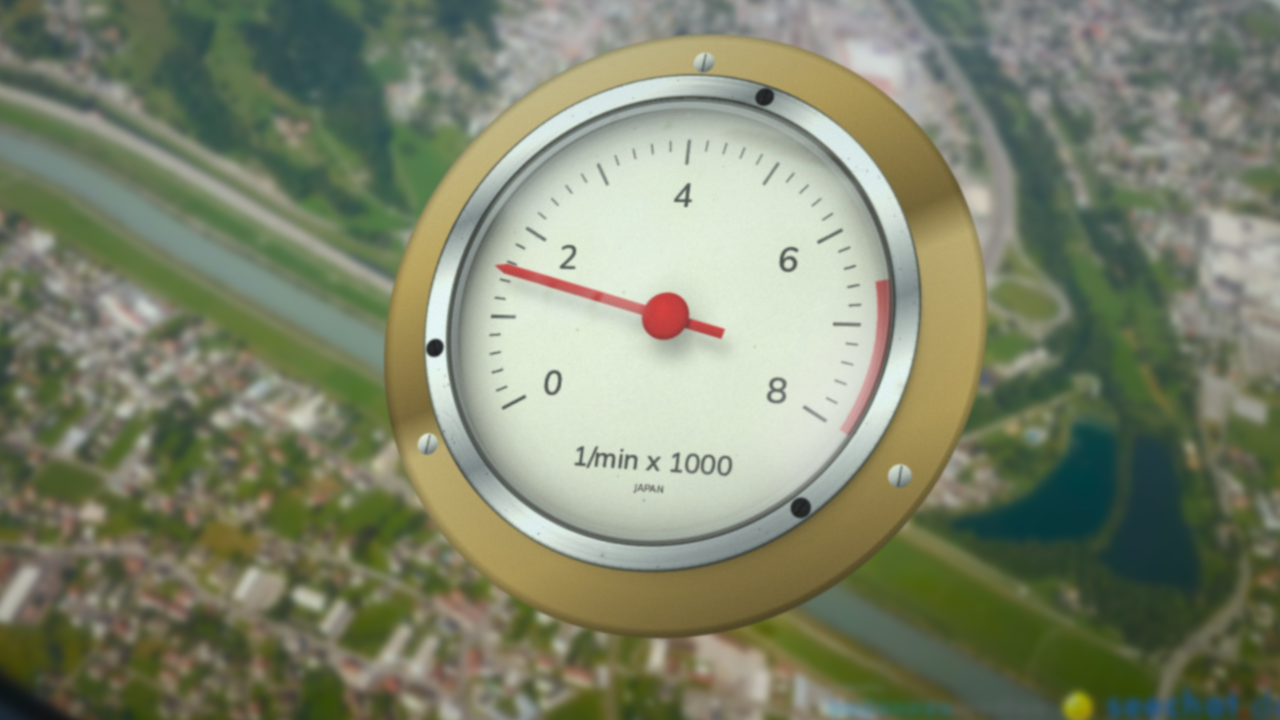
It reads 1500 rpm
